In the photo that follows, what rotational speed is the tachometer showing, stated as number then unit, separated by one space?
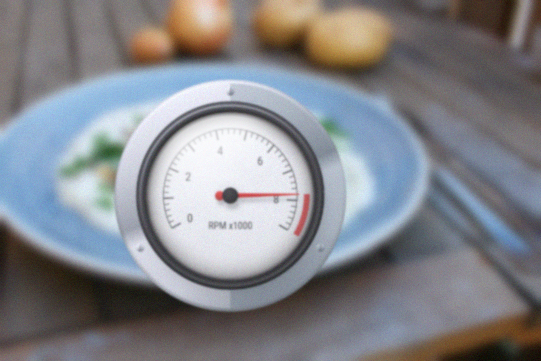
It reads 7800 rpm
